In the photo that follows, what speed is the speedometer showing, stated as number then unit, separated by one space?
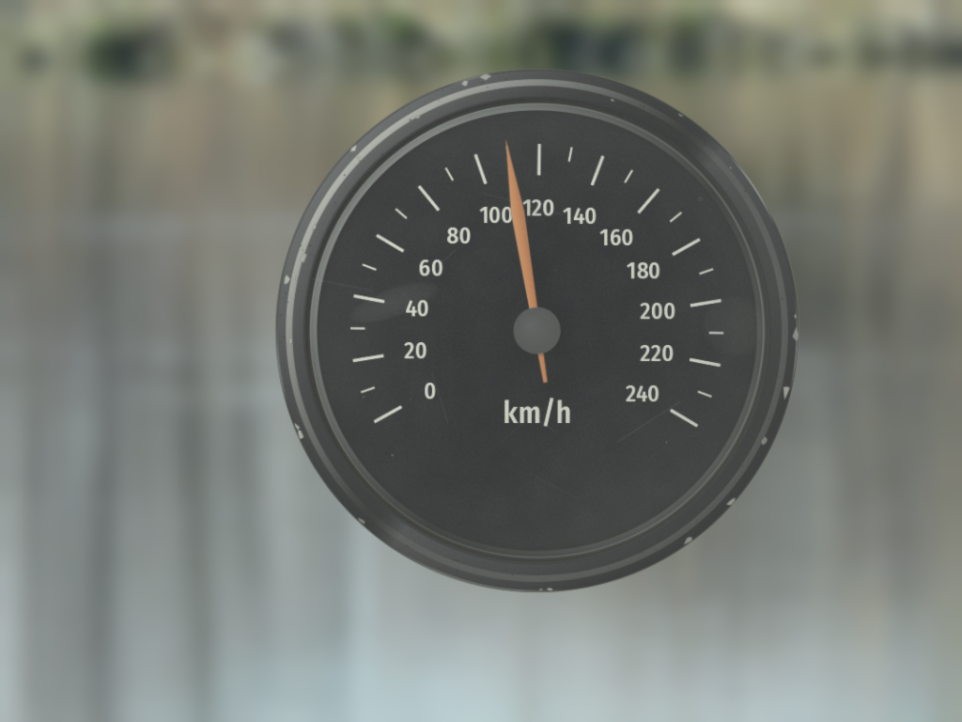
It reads 110 km/h
